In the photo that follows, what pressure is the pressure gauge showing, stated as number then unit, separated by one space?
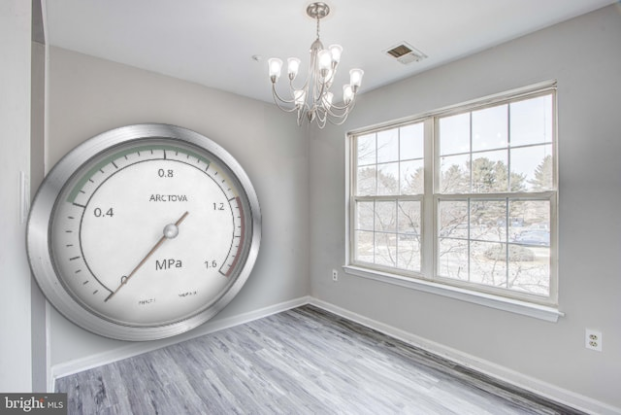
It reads 0 MPa
